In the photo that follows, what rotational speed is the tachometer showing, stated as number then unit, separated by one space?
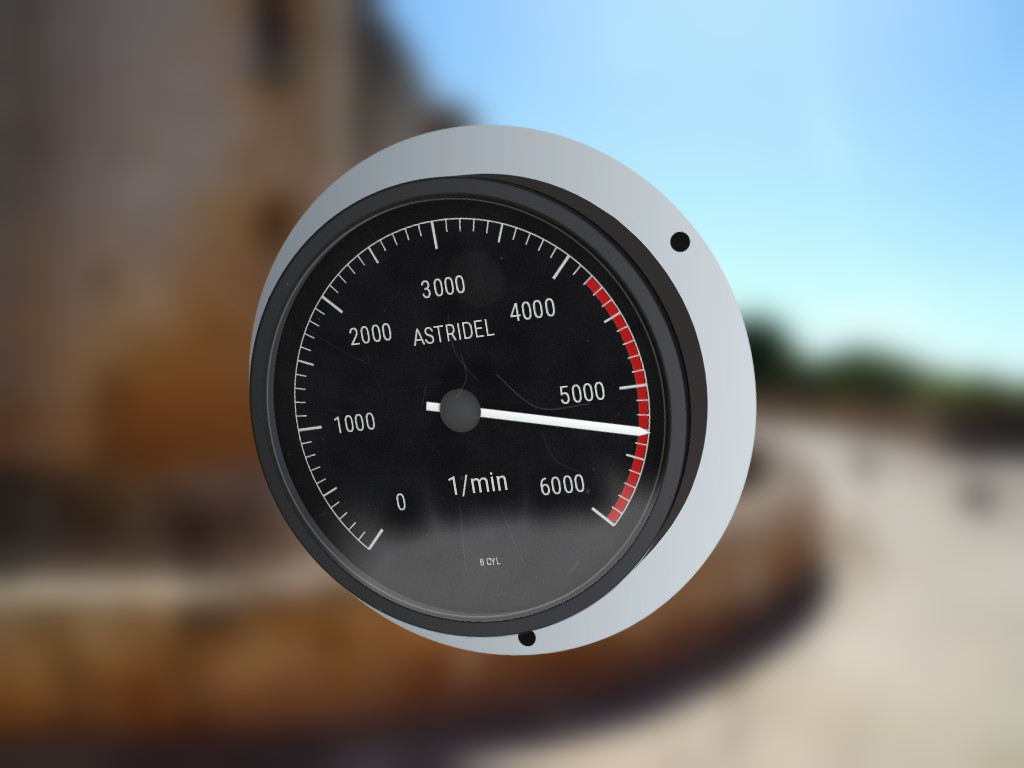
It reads 5300 rpm
